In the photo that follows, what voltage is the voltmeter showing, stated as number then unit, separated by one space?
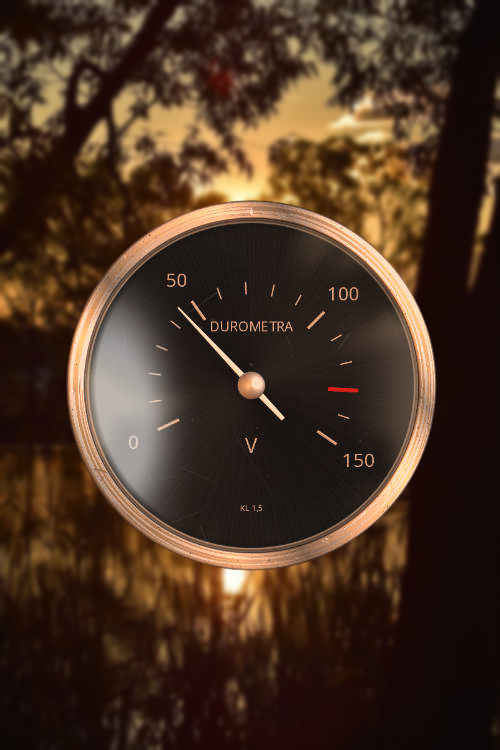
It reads 45 V
